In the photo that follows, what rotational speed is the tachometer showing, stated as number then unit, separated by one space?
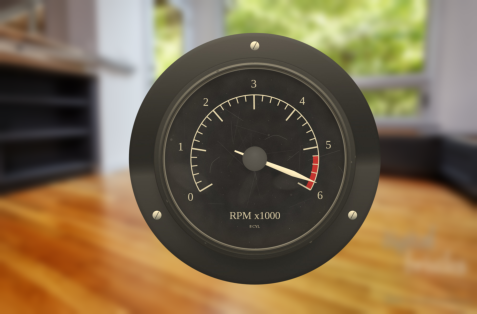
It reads 5800 rpm
